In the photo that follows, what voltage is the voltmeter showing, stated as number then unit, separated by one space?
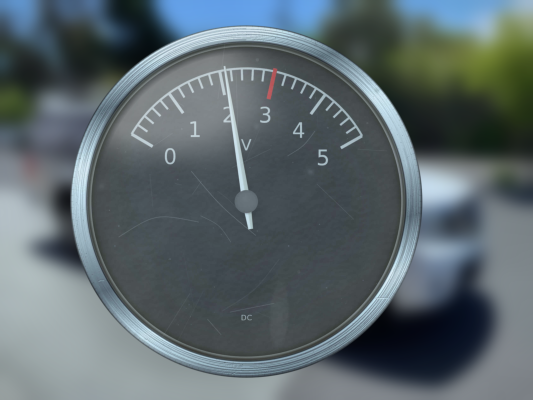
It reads 2.1 V
